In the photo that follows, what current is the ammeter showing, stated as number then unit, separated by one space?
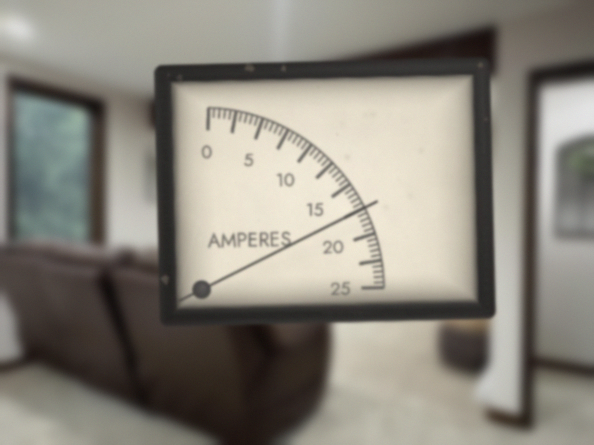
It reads 17.5 A
